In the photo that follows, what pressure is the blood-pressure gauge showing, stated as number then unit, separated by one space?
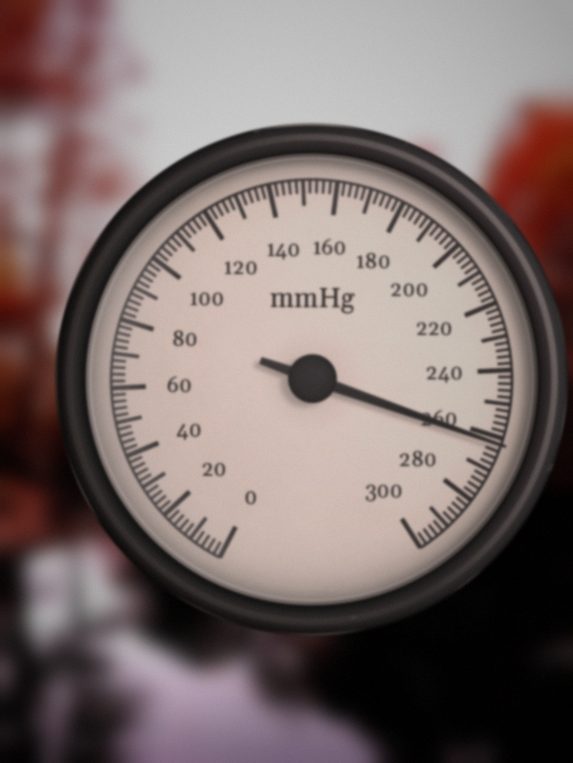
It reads 262 mmHg
